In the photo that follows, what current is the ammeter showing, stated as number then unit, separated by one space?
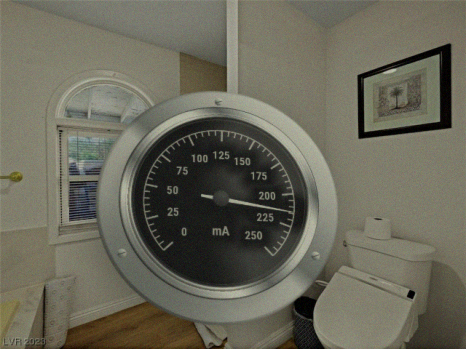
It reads 215 mA
